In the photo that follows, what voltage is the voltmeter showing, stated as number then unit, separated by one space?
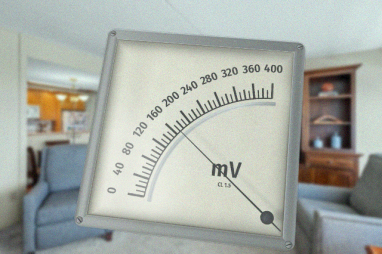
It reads 170 mV
